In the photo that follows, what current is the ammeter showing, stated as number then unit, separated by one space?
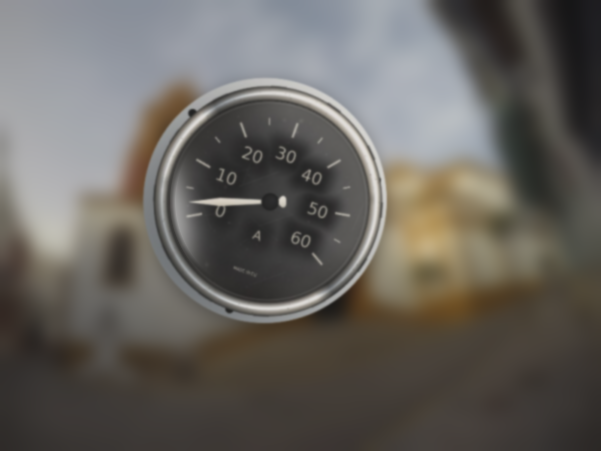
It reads 2.5 A
